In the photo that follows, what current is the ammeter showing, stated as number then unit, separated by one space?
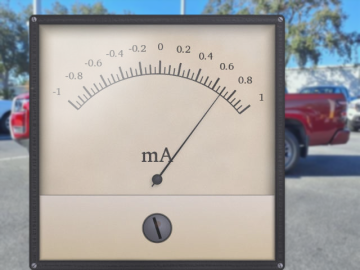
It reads 0.7 mA
